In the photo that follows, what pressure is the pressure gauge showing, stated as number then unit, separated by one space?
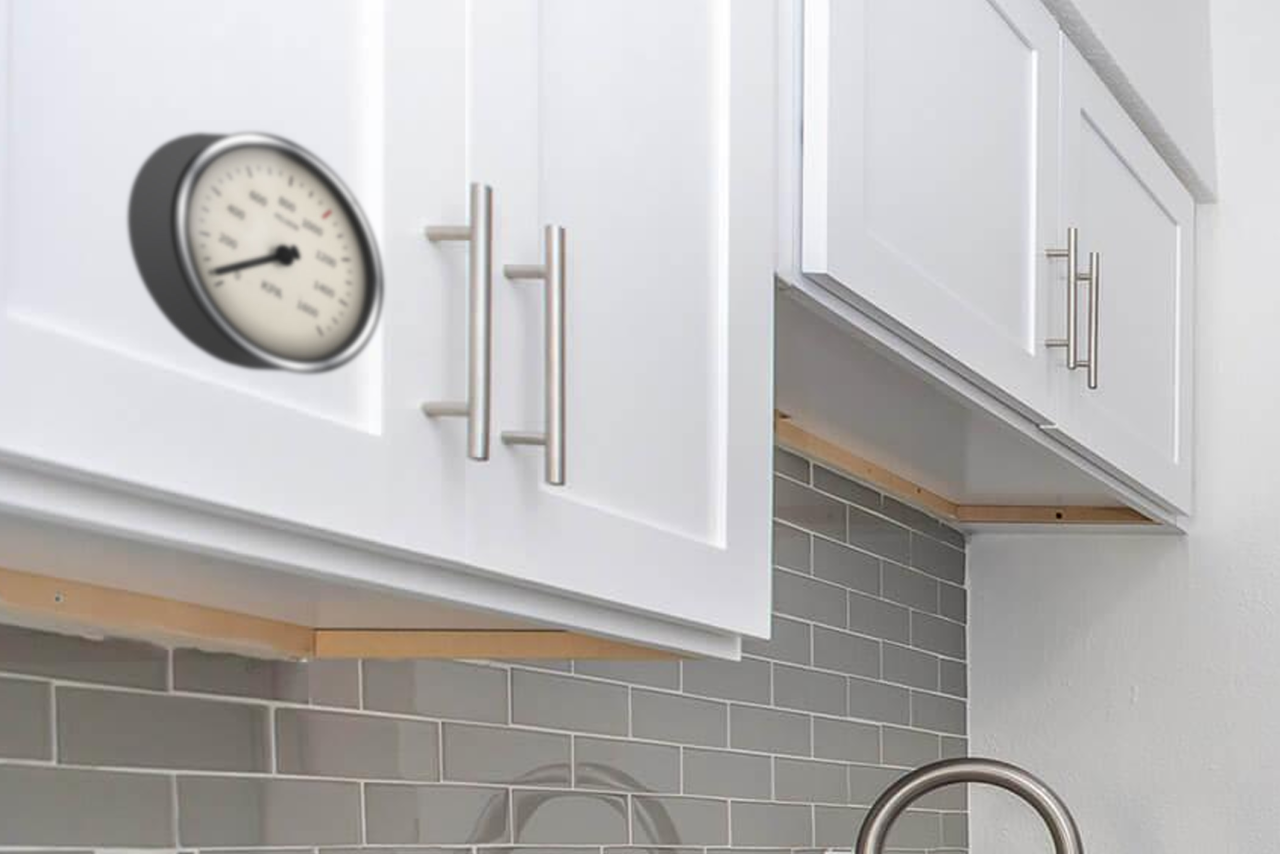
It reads 50 kPa
